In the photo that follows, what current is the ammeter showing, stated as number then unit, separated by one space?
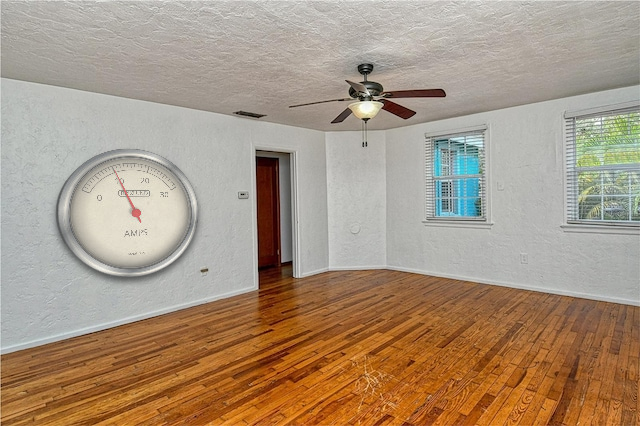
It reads 10 A
